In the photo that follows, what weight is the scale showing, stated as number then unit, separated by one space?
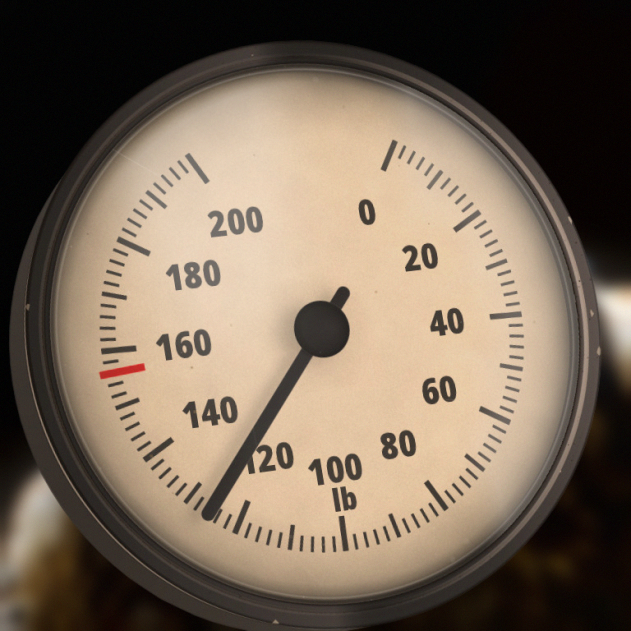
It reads 126 lb
